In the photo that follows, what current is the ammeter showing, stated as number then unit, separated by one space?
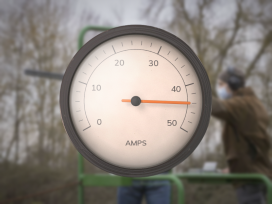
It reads 44 A
